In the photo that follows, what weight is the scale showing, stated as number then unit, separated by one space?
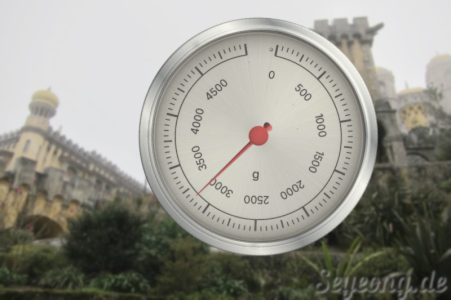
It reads 3150 g
